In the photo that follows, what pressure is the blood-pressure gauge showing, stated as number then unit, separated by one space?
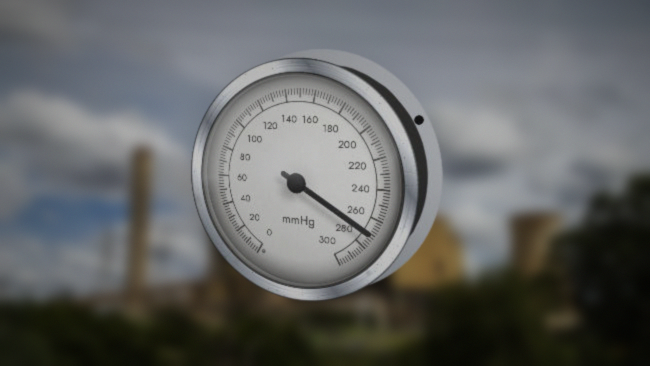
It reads 270 mmHg
